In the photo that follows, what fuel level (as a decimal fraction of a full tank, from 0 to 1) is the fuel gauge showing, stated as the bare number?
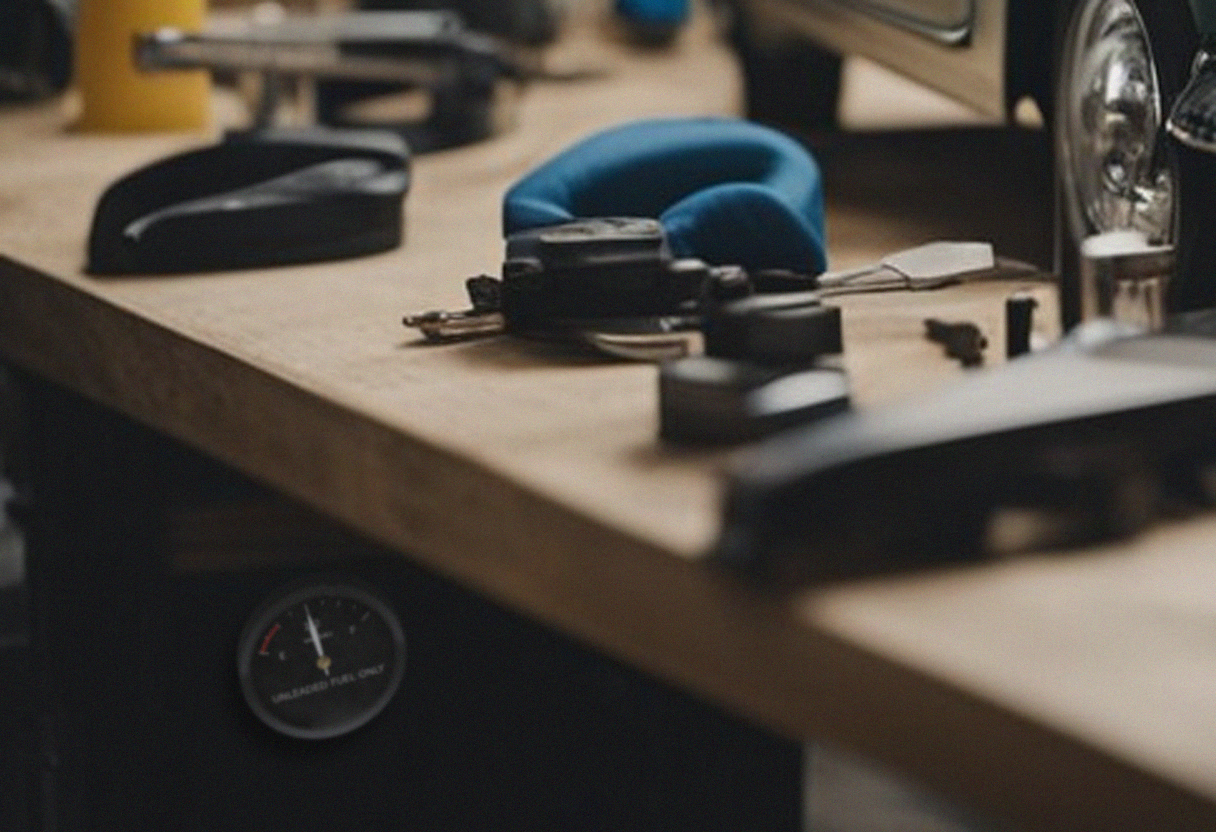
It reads 0.5
